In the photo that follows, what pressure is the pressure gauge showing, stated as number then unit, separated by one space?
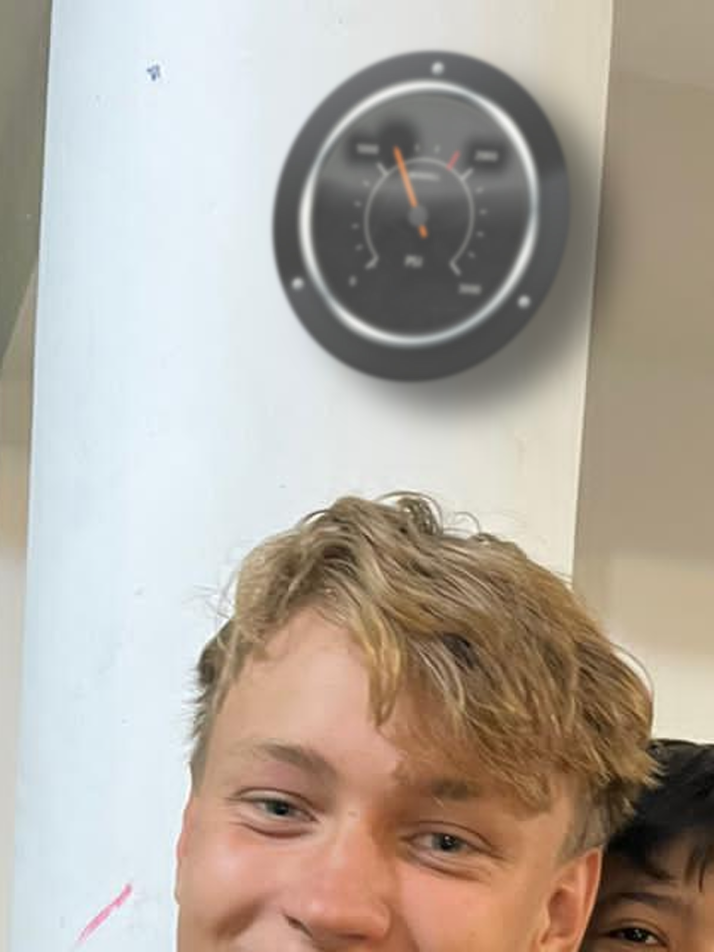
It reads 1200 psi
